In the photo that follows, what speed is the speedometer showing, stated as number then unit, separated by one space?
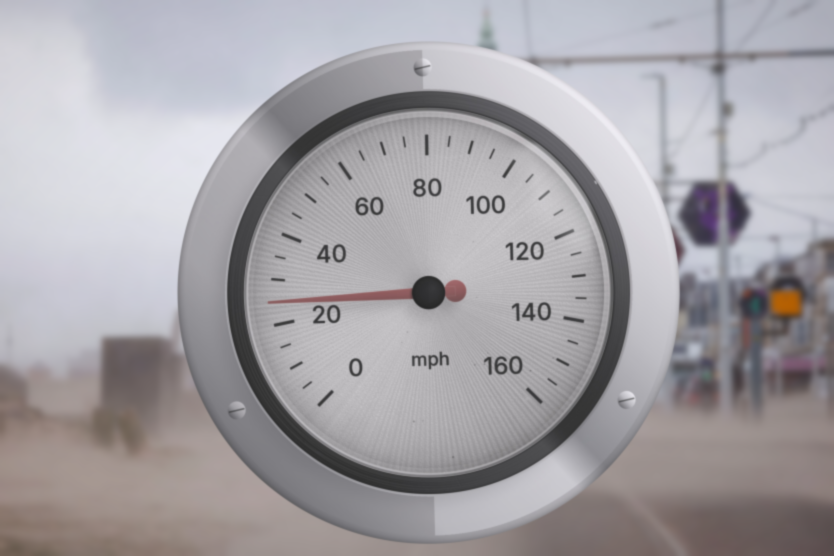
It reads 25 mph
